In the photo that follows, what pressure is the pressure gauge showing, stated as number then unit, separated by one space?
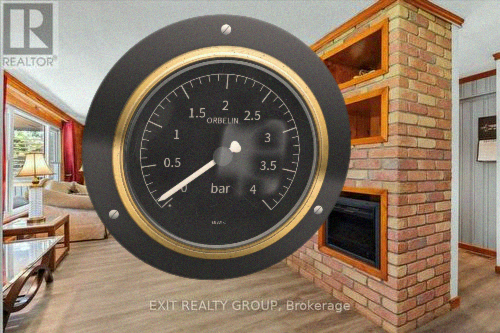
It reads 0.1 bar
